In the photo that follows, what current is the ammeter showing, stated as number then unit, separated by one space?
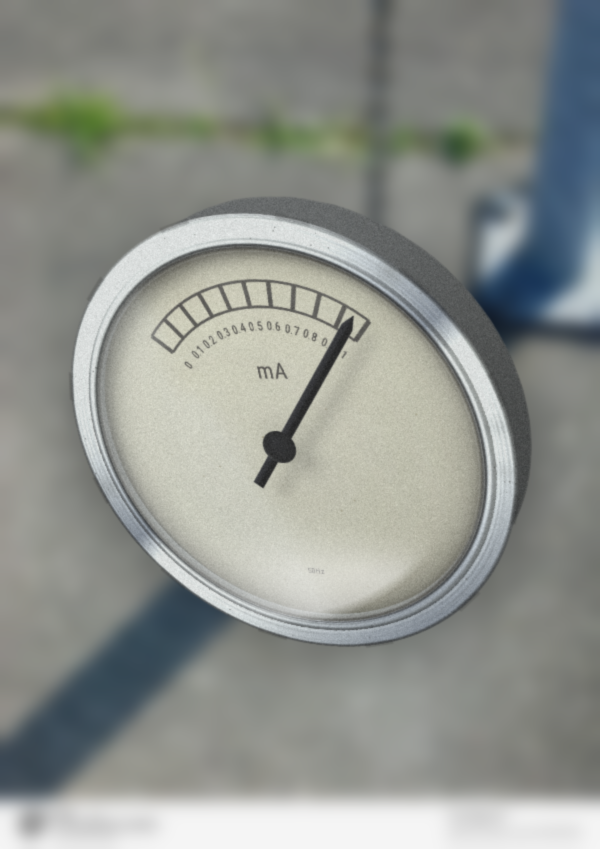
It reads 0.95 mA
